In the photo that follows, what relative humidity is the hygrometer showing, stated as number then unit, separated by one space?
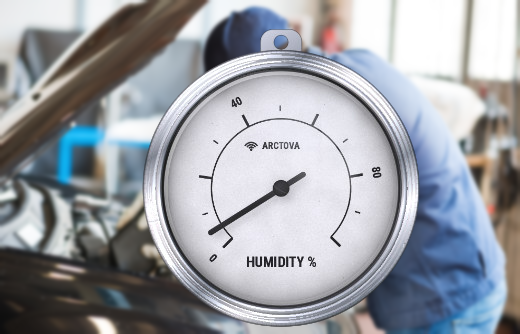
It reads 5 %
